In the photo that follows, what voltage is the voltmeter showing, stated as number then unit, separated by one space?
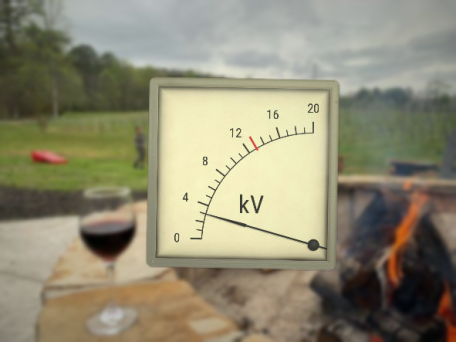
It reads 3 kV
